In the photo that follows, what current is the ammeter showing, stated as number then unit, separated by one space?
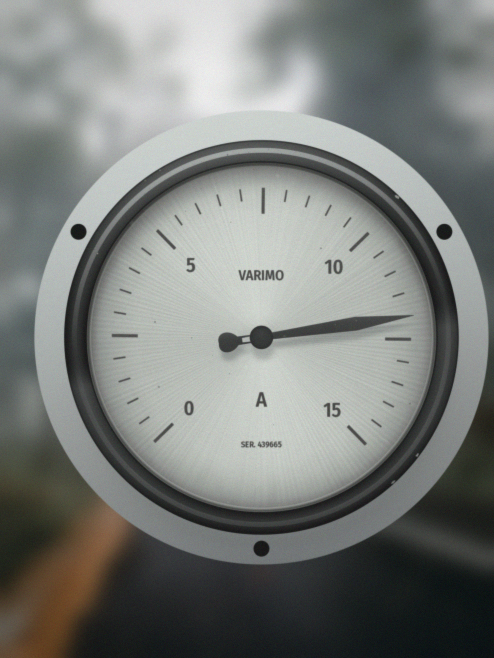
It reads 12 A
